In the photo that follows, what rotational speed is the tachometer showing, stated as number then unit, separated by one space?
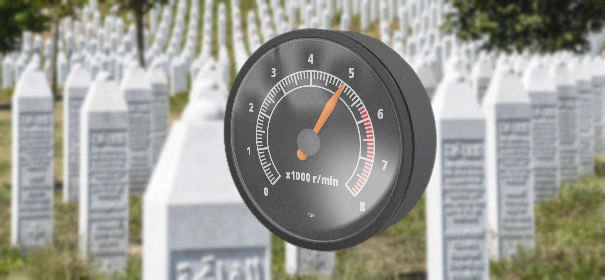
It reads 5000 rpm
